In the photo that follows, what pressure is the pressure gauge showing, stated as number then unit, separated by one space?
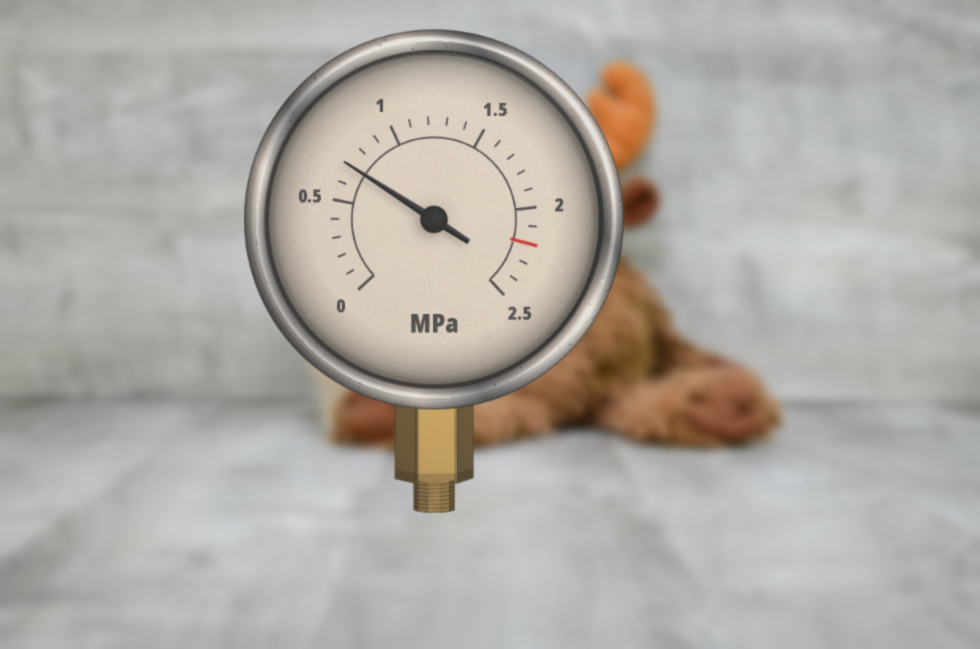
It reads 0.7 MPa
